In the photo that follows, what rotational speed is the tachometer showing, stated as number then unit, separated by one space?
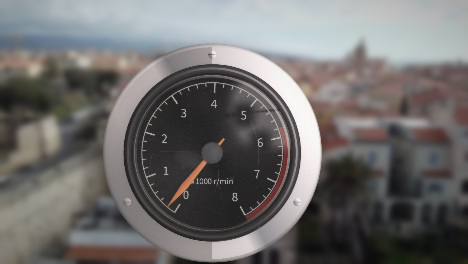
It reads 200 rpm
